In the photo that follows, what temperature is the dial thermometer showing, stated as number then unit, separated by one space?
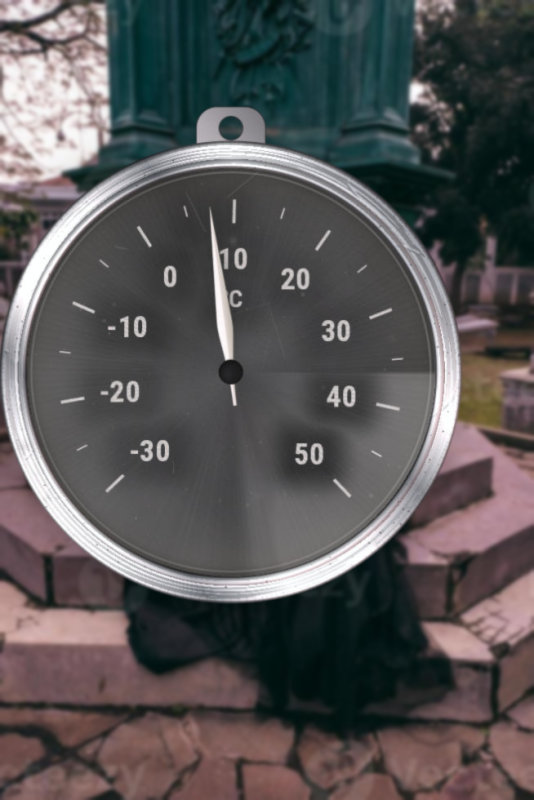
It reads 7.5 °C
